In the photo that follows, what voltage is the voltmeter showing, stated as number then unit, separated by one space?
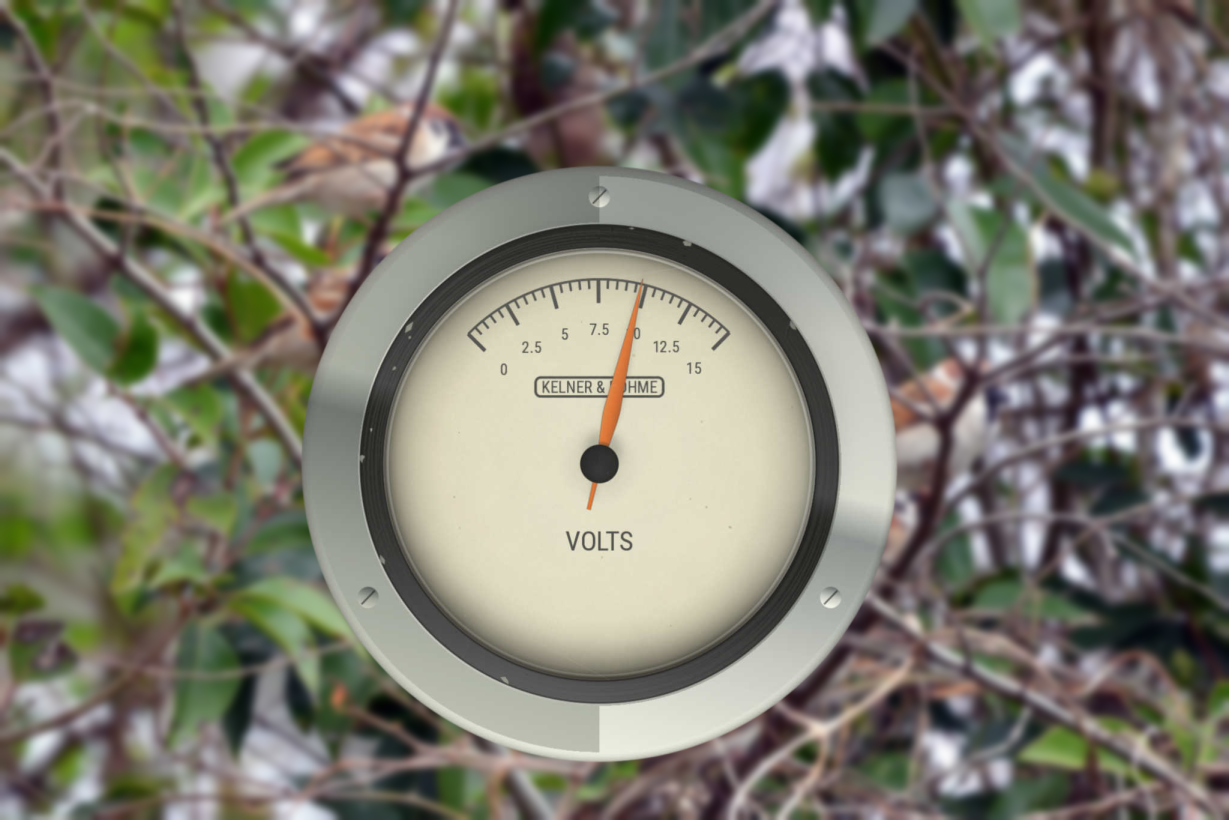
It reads 9.75 V
